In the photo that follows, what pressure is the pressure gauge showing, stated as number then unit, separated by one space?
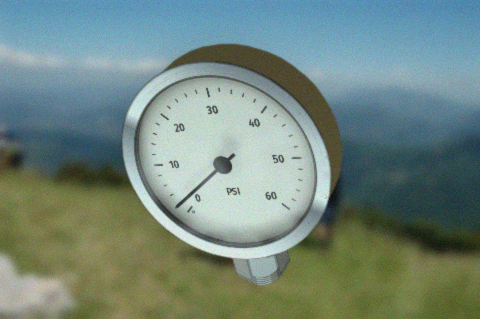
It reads 2 psi
